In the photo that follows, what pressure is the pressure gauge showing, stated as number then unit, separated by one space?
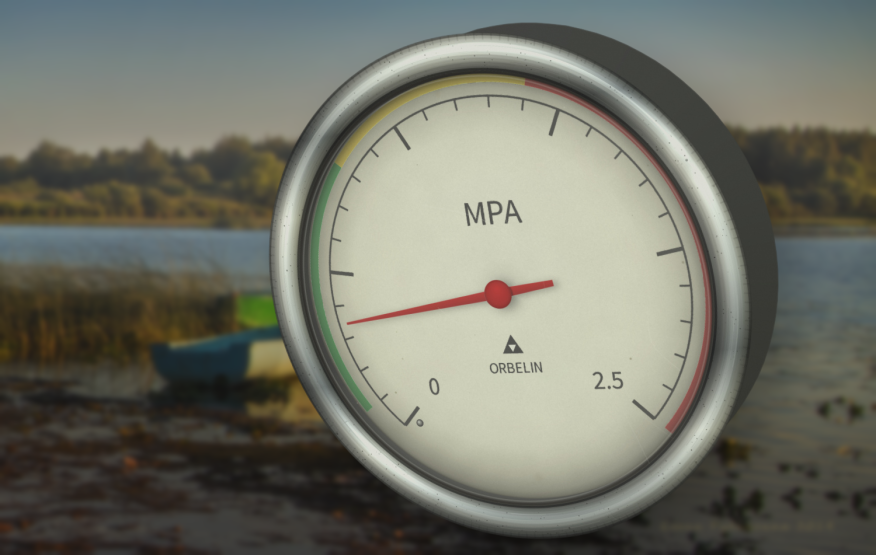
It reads 0.35 MPa
